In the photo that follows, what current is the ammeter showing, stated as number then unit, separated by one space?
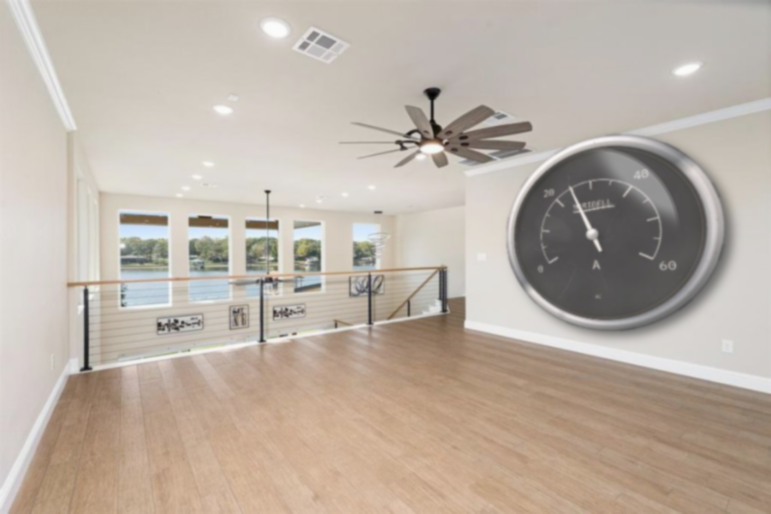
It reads 25 A
